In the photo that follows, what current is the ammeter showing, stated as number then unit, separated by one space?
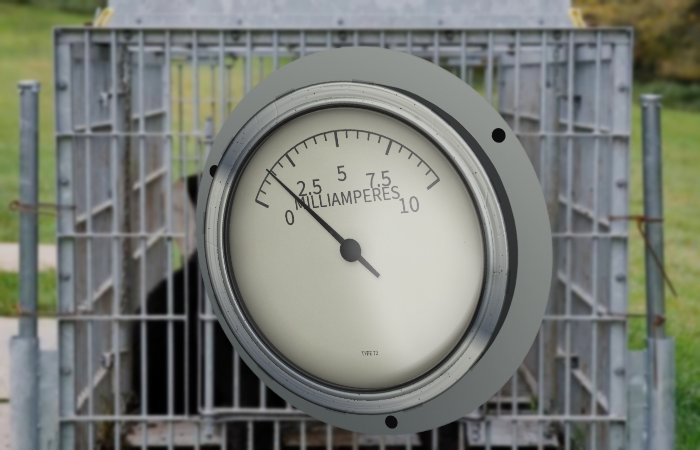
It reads 1.5 mA
